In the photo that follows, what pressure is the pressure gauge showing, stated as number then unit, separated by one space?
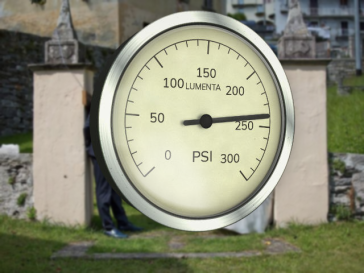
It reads 240 psi
